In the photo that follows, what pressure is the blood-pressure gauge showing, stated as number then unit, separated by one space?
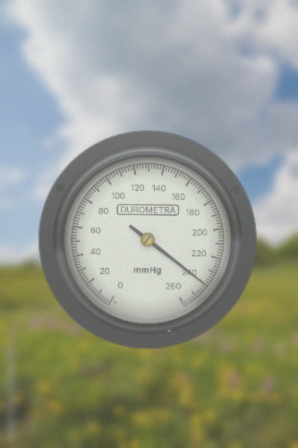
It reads 240 mmHg
